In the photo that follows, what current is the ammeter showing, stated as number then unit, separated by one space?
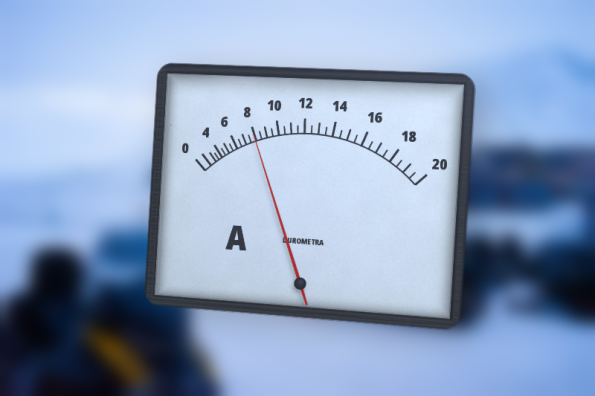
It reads 8 A
